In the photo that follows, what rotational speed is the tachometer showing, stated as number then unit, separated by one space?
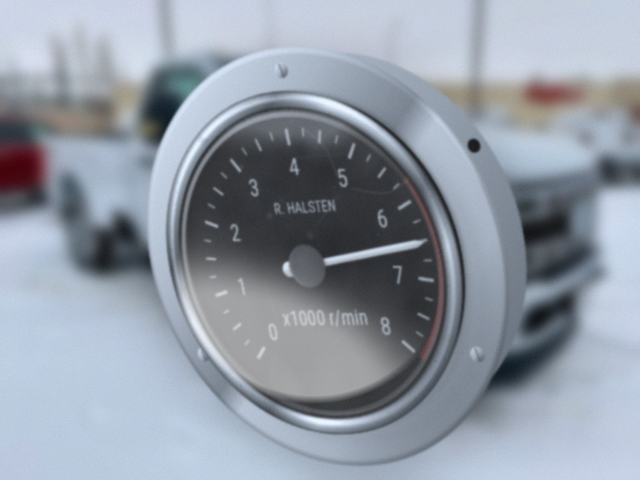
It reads 6500 rpm
